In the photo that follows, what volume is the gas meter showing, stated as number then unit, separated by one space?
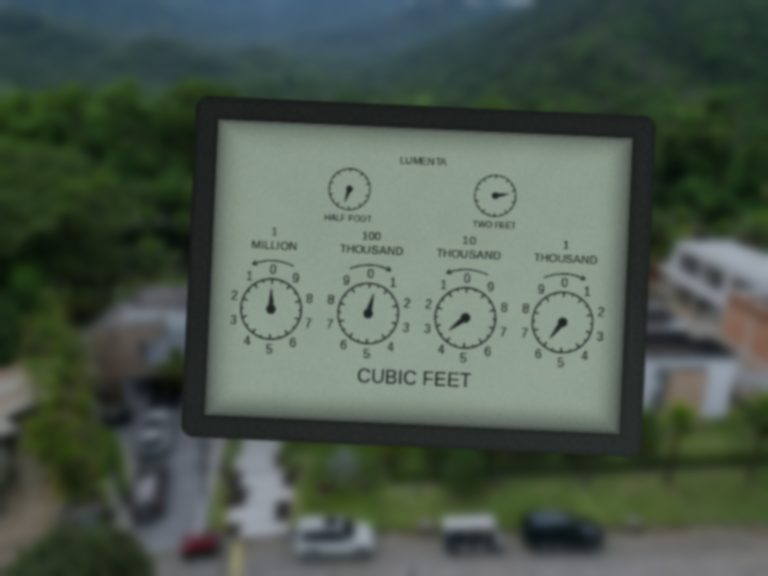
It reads 3600 ft³
